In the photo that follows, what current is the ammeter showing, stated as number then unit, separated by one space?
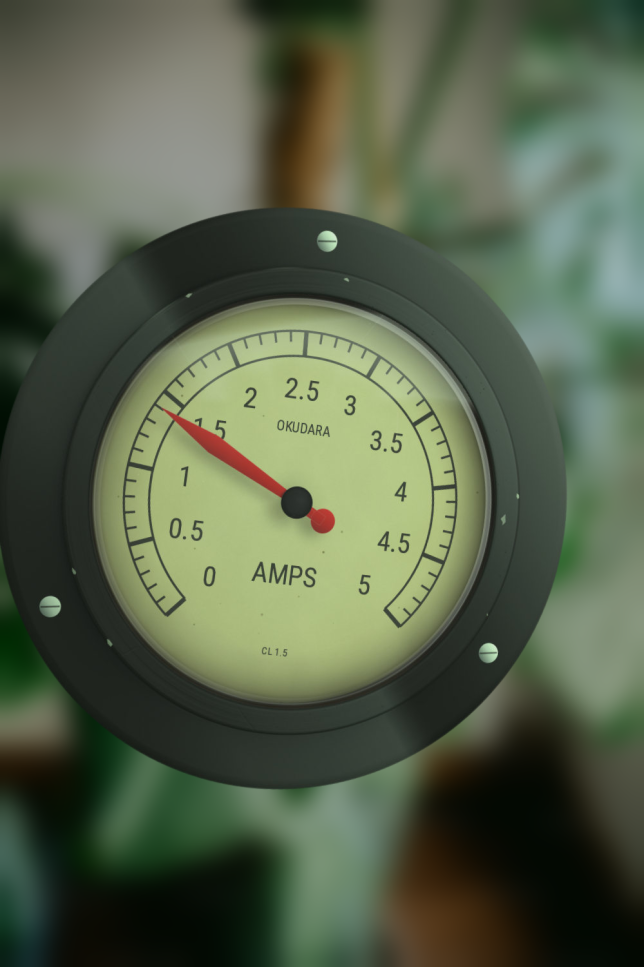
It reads 1.4 A
